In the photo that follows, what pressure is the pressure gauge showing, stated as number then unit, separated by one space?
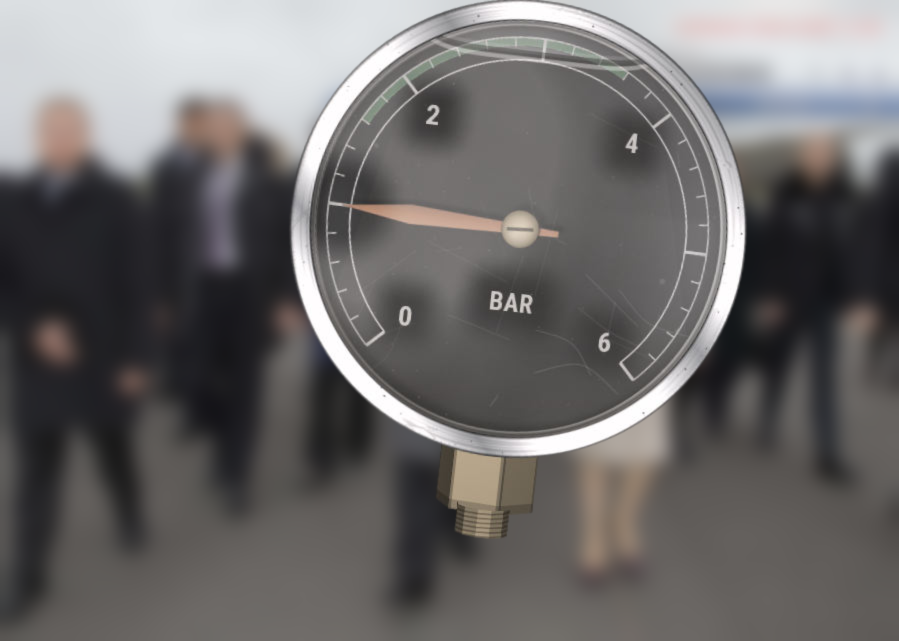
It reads 1 bar
